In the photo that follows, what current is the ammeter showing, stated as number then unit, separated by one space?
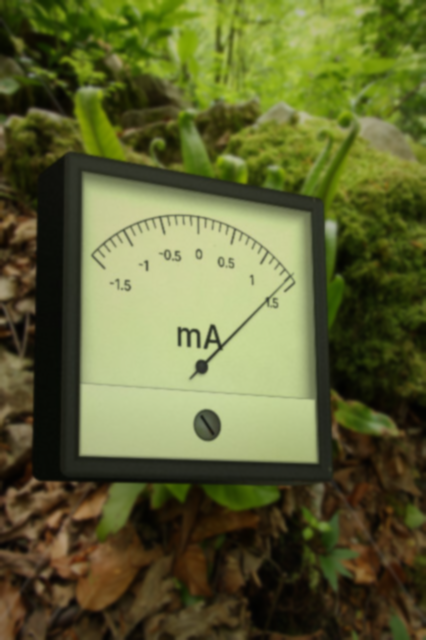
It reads 1.4 mA
